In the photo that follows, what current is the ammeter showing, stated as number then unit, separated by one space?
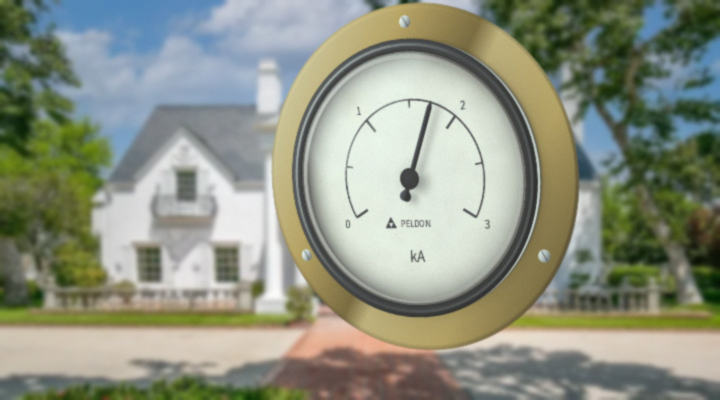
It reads 1.75 kA
